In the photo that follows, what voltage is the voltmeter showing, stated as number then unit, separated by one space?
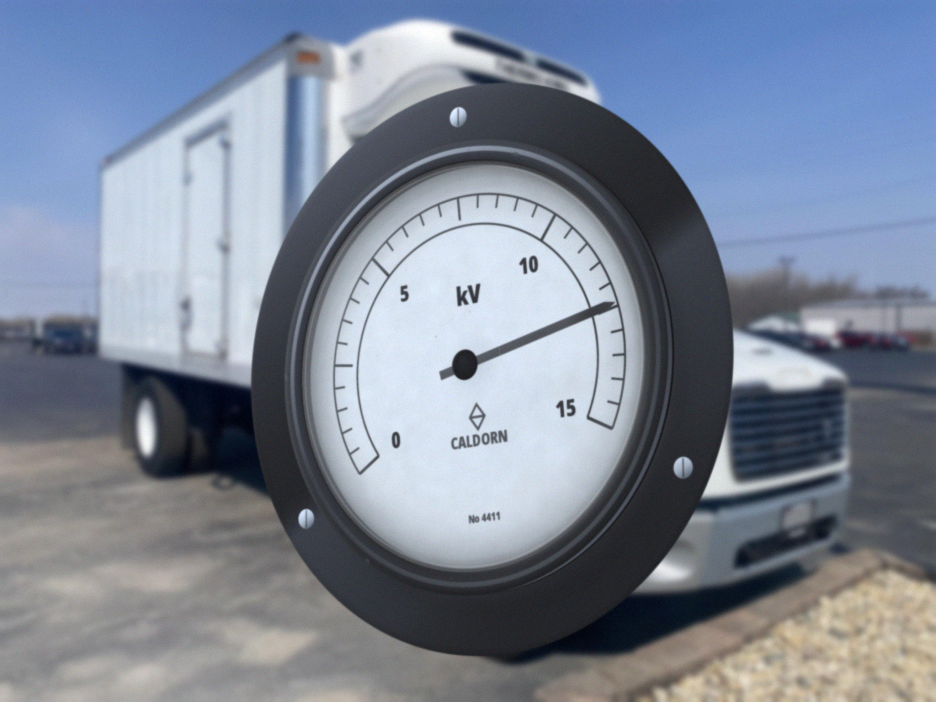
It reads 12.5 kV
